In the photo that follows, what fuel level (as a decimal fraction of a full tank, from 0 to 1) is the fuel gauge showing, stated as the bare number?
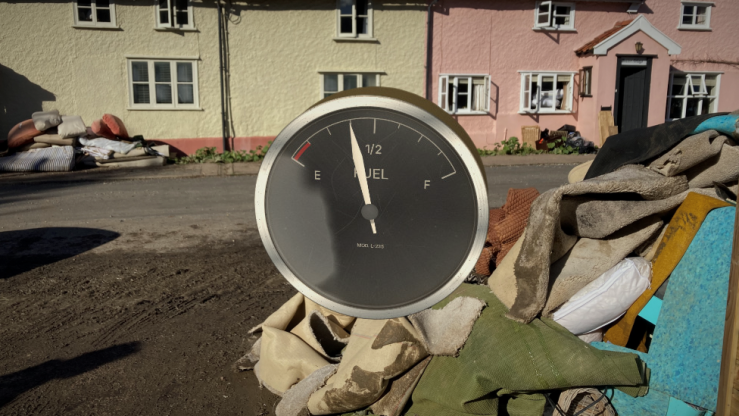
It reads 0.375
